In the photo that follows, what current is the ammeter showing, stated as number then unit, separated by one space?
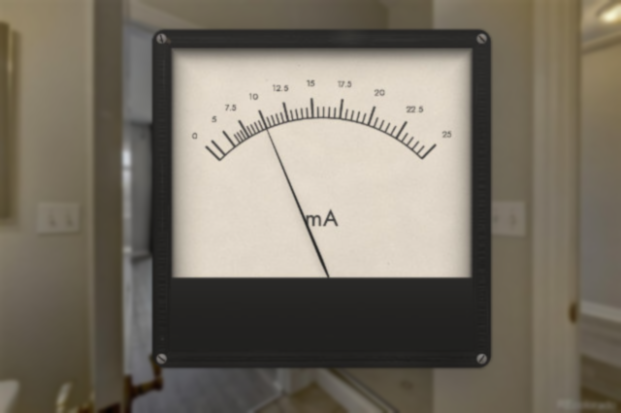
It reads 10 mA
